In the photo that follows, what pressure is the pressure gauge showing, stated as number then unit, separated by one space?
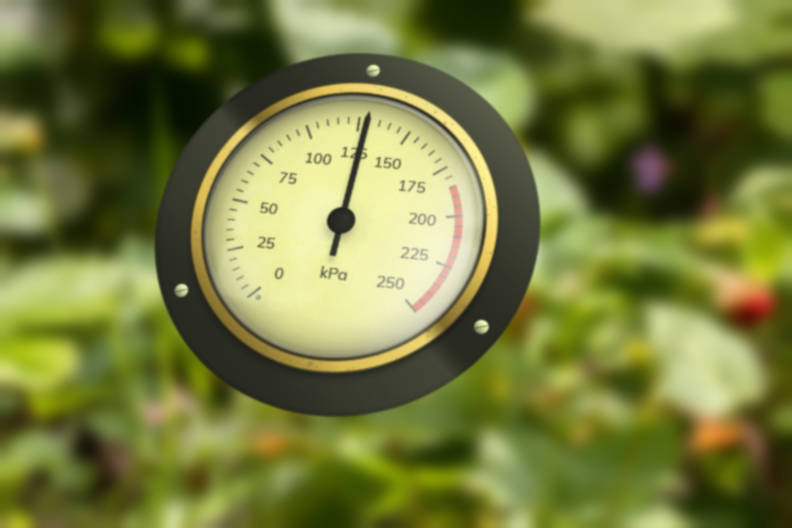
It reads 130 kPa
